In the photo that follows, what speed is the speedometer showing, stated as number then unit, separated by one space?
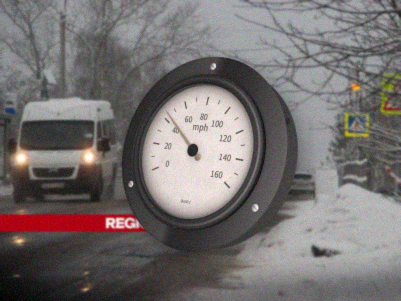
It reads 45 mph
